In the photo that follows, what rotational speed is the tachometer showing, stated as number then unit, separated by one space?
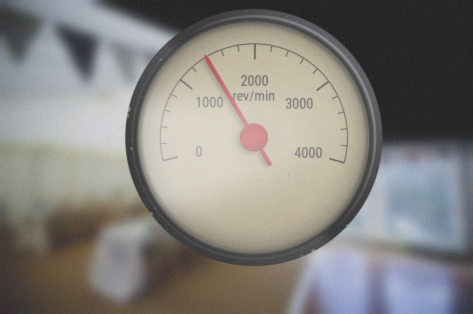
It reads 1400 rpm
